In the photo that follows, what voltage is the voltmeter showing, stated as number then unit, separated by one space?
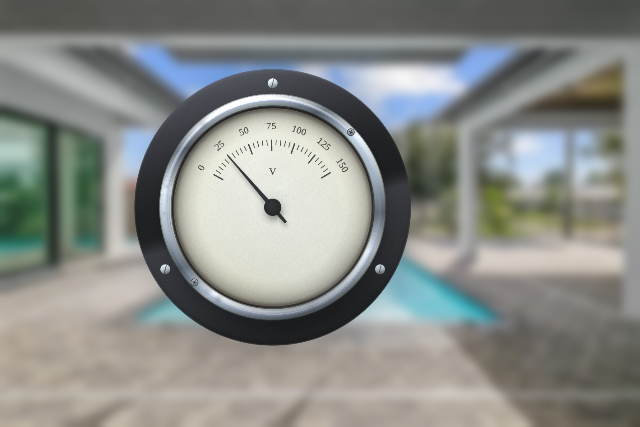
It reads 25 V
